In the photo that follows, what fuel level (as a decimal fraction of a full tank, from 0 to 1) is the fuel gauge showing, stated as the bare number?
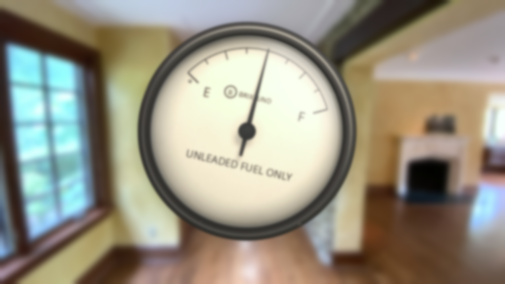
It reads 0.5
